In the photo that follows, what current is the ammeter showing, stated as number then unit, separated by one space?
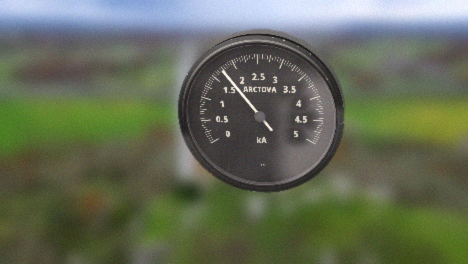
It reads 1.75 kA
